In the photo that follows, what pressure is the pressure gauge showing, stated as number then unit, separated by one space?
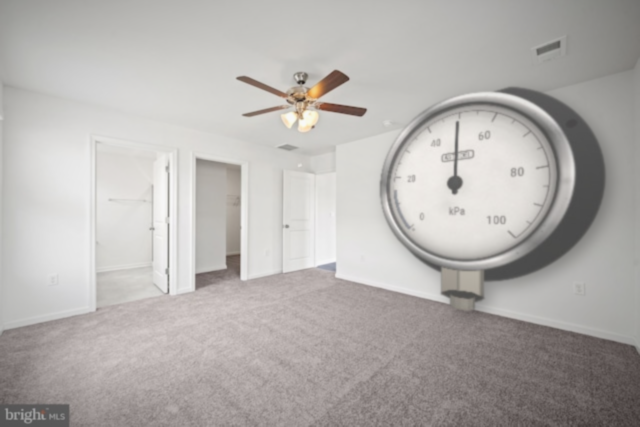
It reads 50 kPa
